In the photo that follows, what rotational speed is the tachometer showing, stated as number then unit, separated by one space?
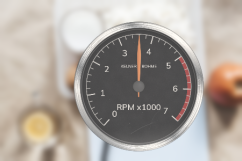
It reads 3600 rpm
